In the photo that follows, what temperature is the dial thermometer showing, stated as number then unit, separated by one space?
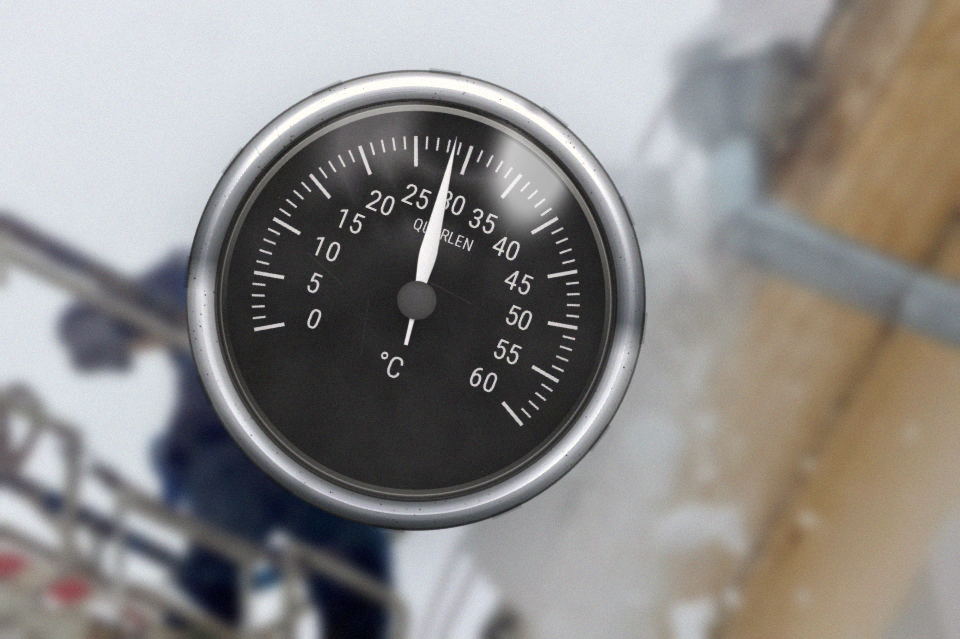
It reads 28.5 °C
